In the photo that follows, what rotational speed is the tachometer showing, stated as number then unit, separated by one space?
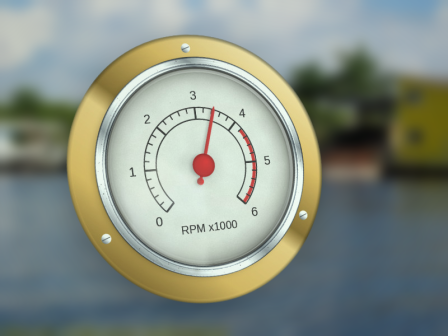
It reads 3400 rpm
